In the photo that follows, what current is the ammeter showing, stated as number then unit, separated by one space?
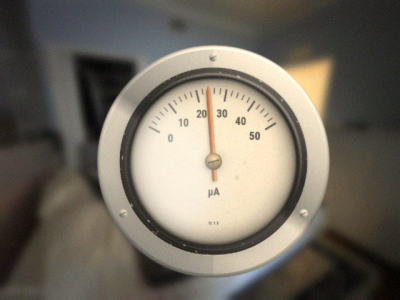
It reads 24 µA
